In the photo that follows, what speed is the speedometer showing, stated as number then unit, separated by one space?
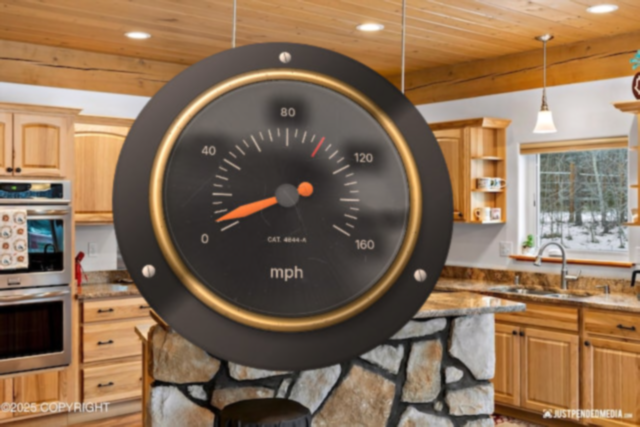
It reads 5 mph
